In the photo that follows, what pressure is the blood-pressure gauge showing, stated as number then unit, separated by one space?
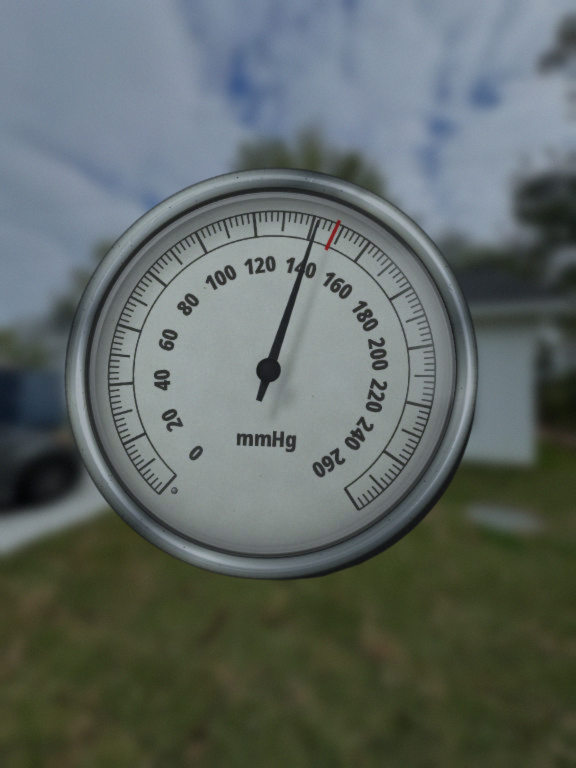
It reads 142 mmHg
